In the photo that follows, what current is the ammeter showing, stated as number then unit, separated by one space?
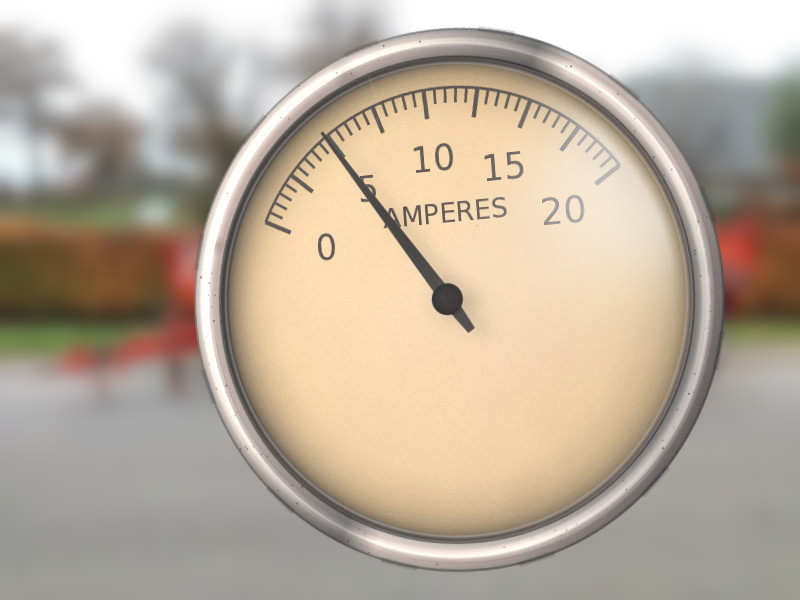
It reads 5 A
